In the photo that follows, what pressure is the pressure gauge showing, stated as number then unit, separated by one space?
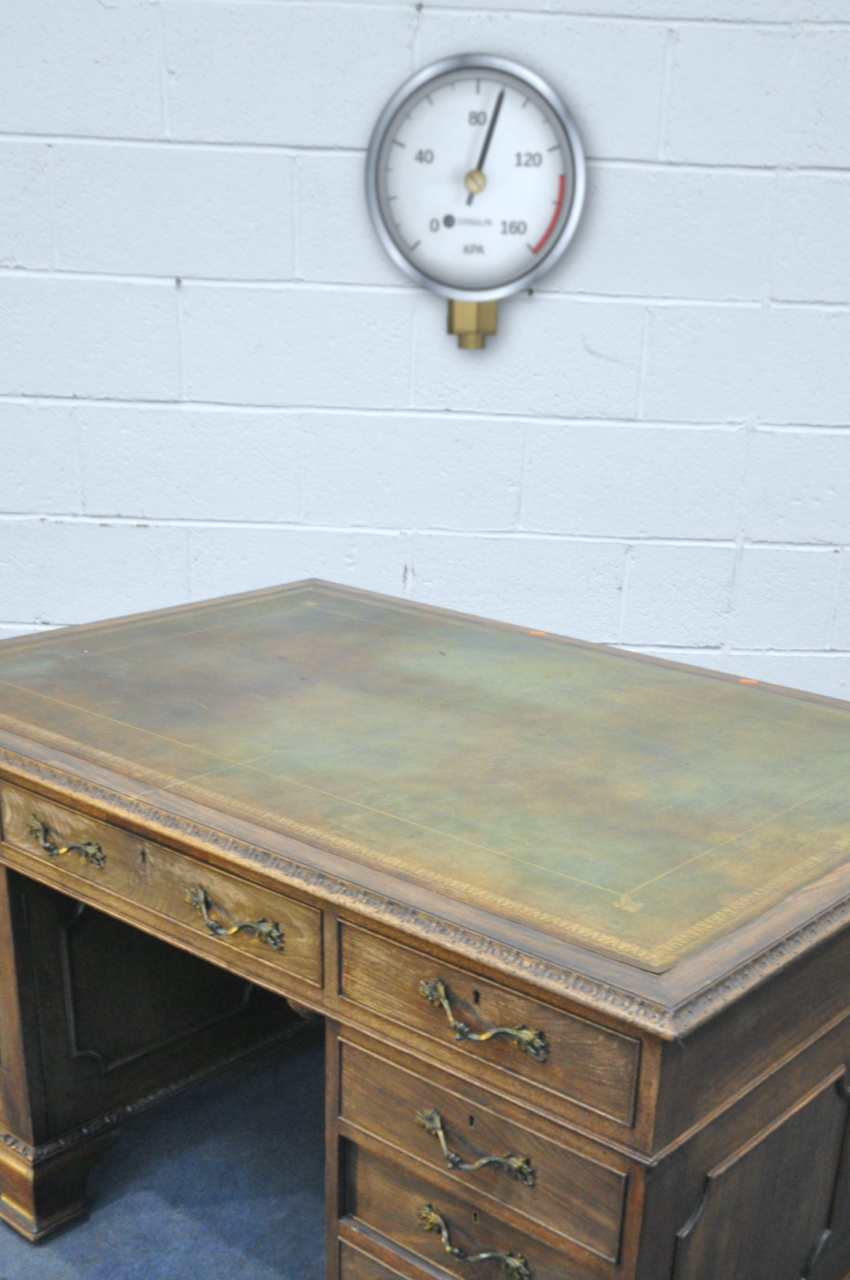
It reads 90 kPa
